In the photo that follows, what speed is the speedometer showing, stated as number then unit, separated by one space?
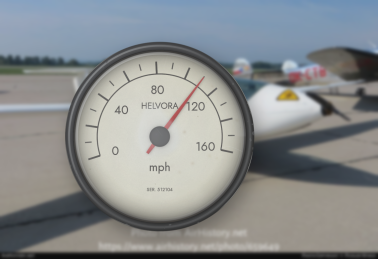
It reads 110 mph
